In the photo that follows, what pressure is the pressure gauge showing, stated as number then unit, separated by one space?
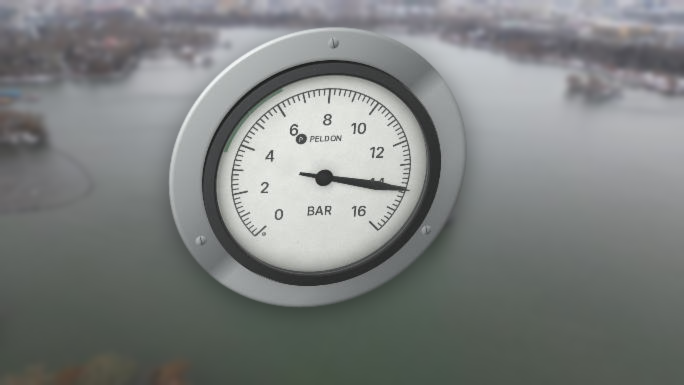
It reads 14 bar
